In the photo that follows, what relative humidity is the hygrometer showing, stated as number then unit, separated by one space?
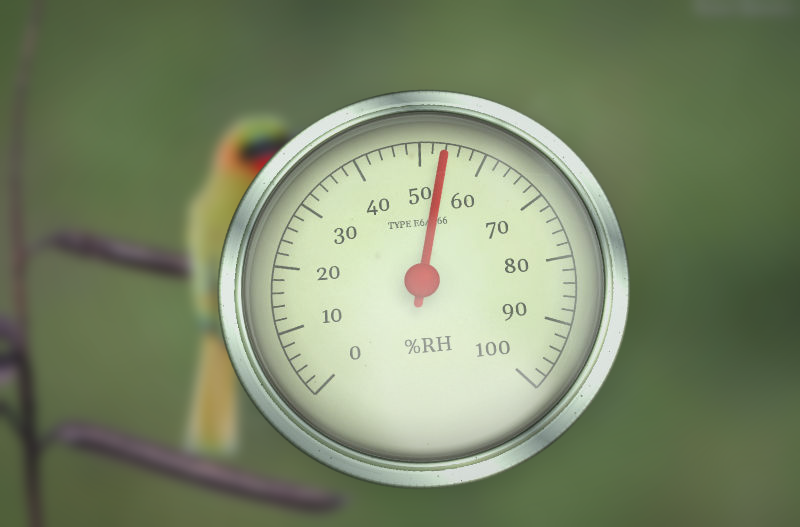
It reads 54 %
